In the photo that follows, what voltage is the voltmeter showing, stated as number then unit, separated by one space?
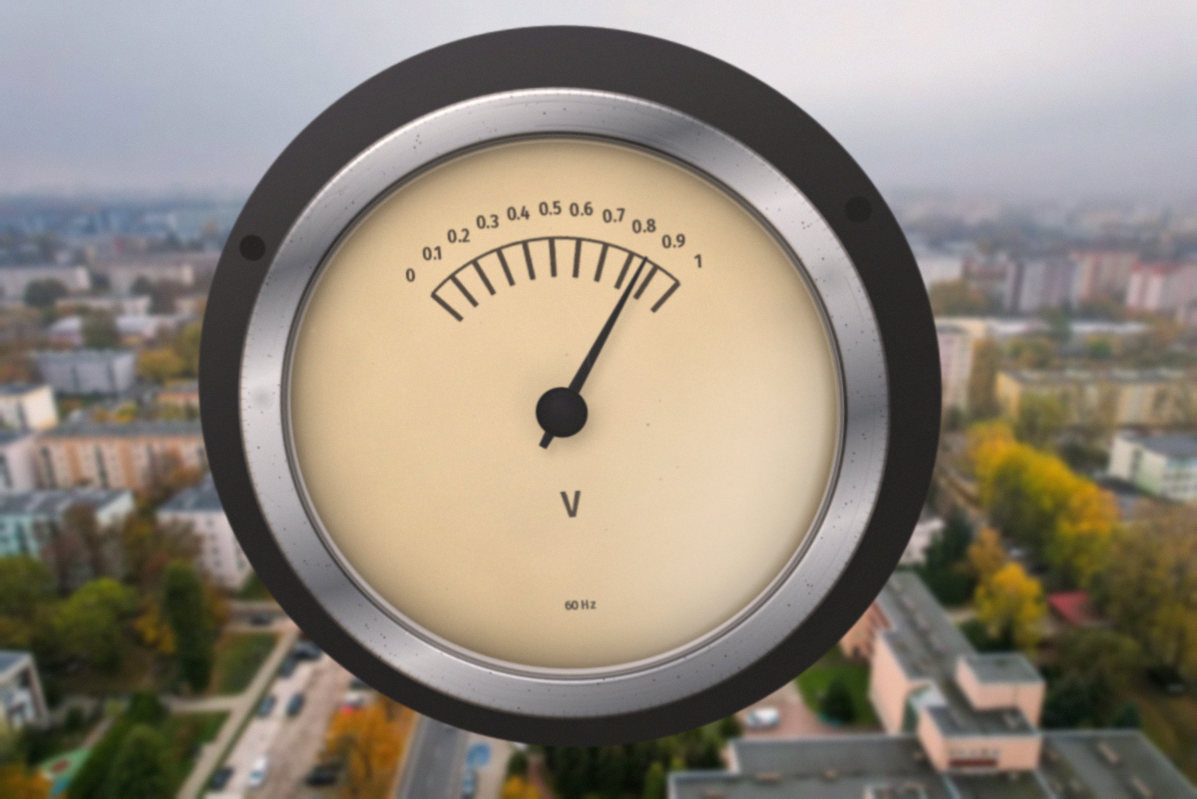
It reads 0.85 V
